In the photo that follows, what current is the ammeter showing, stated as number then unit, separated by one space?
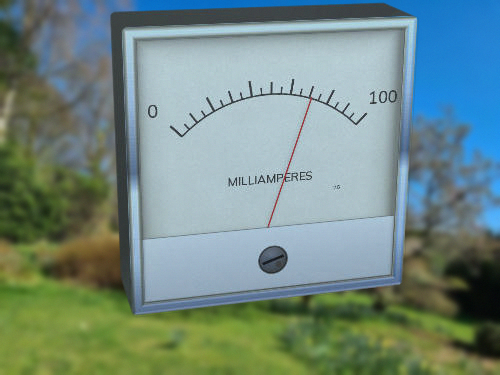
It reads 70 mA
